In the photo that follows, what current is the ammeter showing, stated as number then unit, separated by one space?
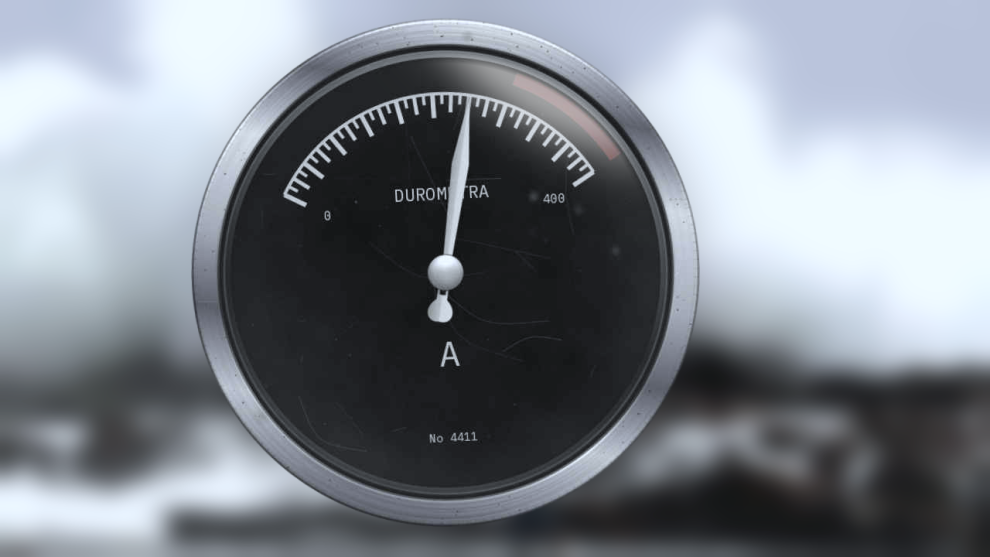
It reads 240 A
